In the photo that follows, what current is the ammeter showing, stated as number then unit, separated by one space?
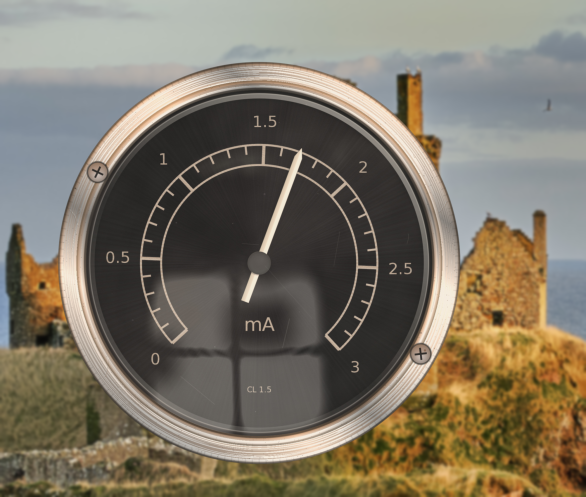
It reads 1.7 mA
